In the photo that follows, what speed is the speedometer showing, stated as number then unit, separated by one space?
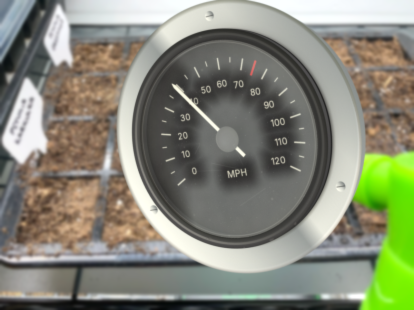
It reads 40 mph
